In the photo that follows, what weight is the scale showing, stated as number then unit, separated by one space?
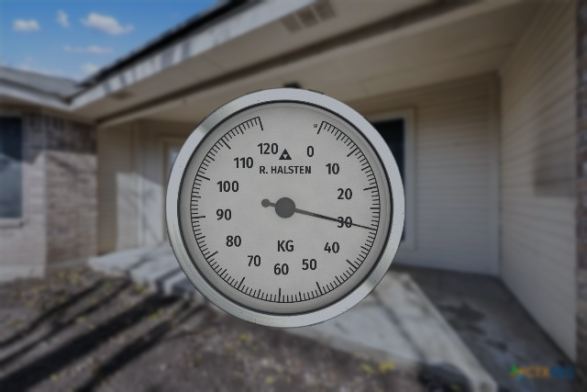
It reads 30 kg
